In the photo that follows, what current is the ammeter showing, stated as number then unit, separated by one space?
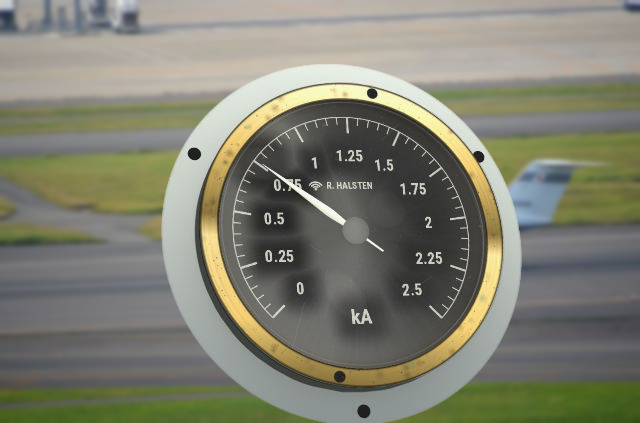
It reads 0.75 kA
